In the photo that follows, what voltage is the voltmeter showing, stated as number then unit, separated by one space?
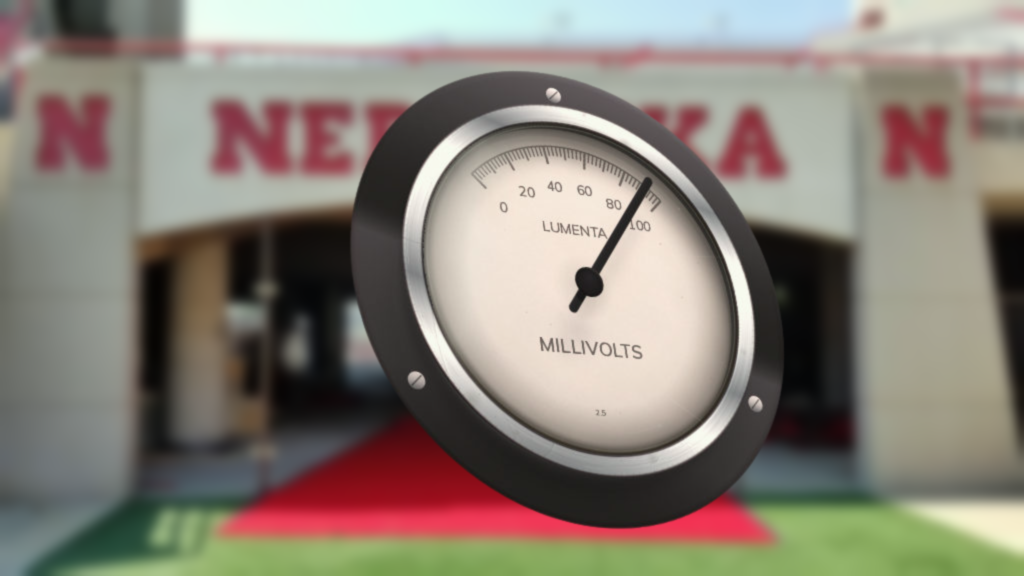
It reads 90 mV
